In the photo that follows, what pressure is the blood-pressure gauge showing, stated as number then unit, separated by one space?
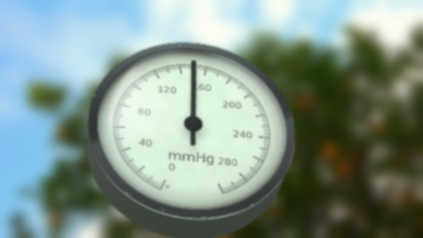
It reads 150 mmHg
